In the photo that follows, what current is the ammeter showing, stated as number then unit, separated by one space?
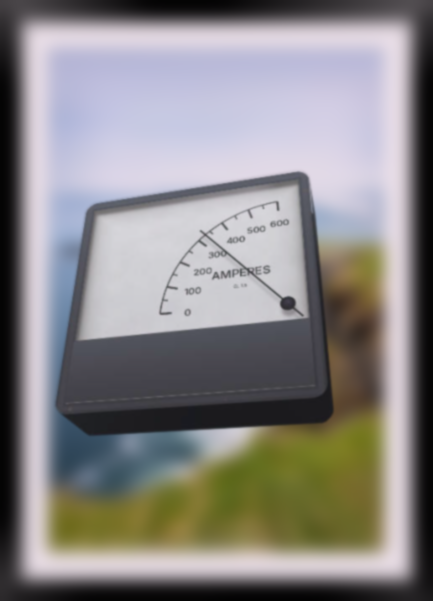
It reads 325 A
